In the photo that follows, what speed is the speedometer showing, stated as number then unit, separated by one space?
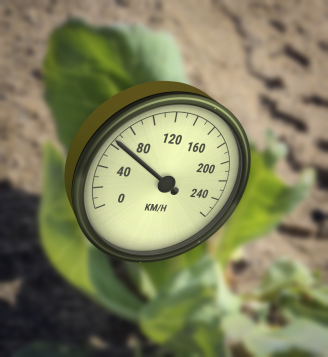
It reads 65 km/h
